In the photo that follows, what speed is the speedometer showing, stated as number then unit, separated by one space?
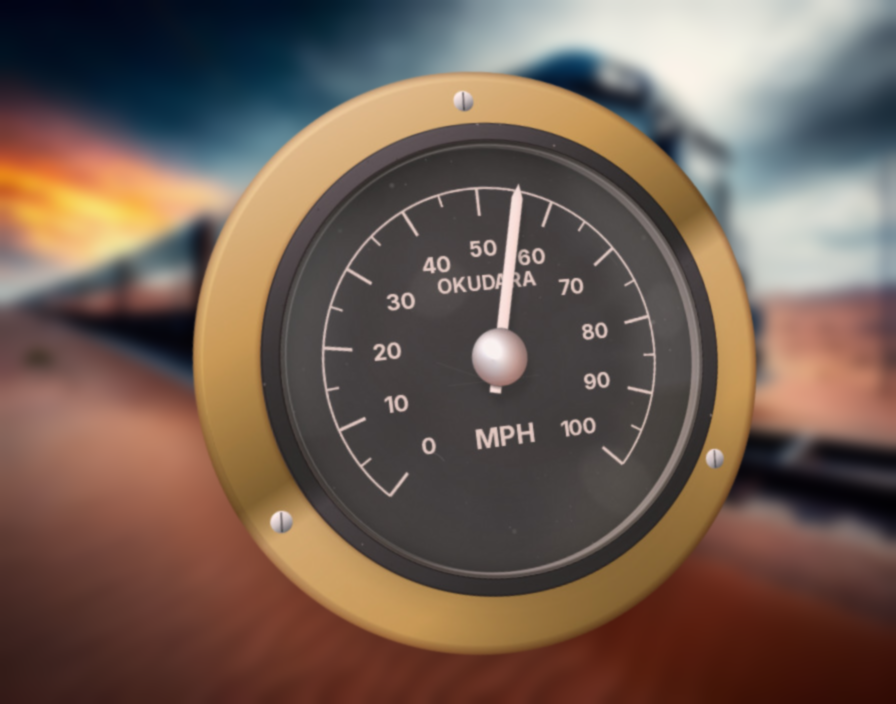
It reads 55 mph
